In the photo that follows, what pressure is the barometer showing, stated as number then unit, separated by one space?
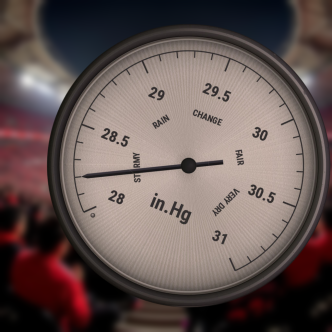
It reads 28.2 inHg
